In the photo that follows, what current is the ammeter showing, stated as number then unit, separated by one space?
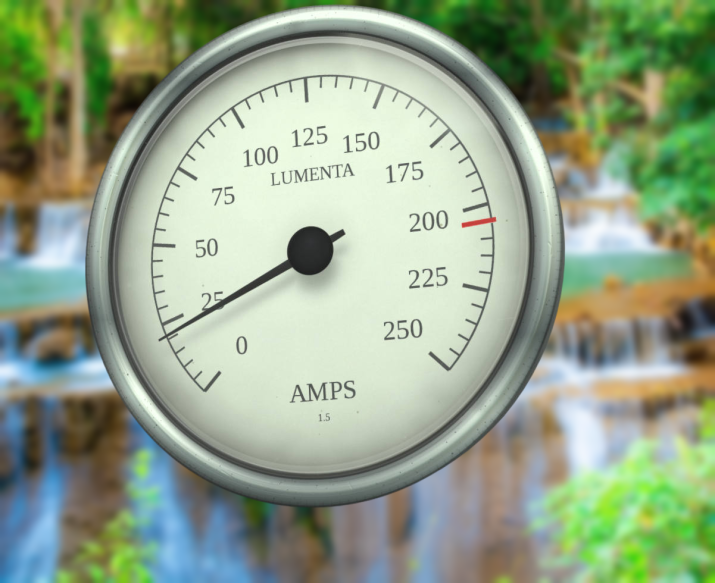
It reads 20 A
